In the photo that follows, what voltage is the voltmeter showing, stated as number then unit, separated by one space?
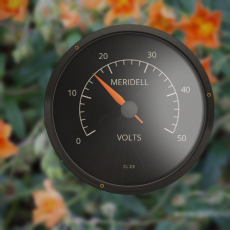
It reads 16 V
